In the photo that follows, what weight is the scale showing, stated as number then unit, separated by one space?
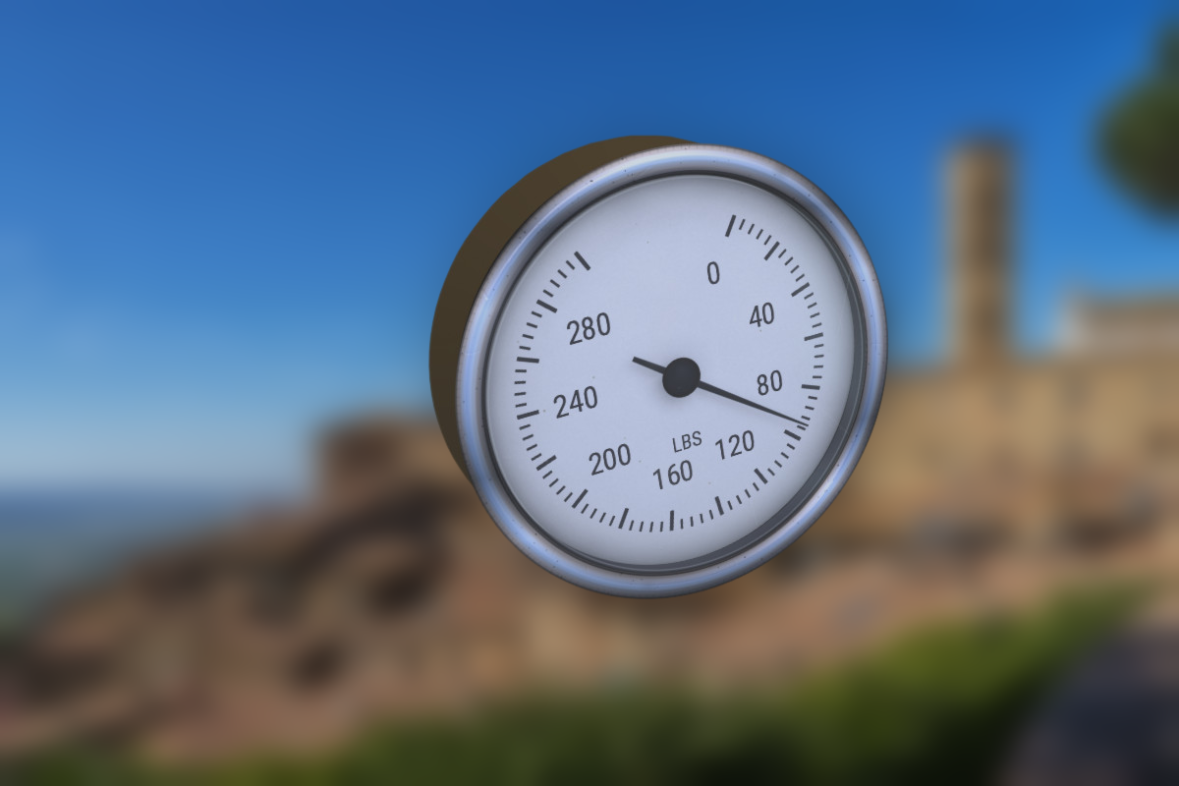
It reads 94 lb
